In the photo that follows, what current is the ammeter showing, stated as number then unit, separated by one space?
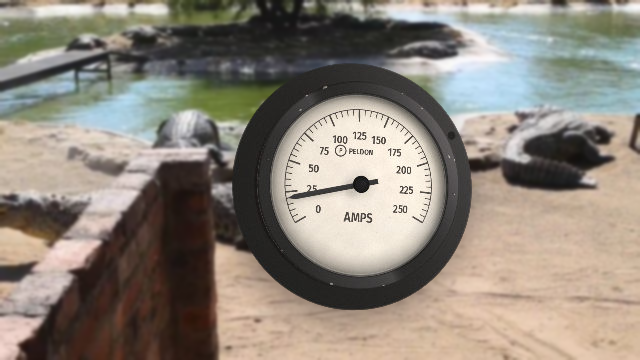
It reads 20 A
